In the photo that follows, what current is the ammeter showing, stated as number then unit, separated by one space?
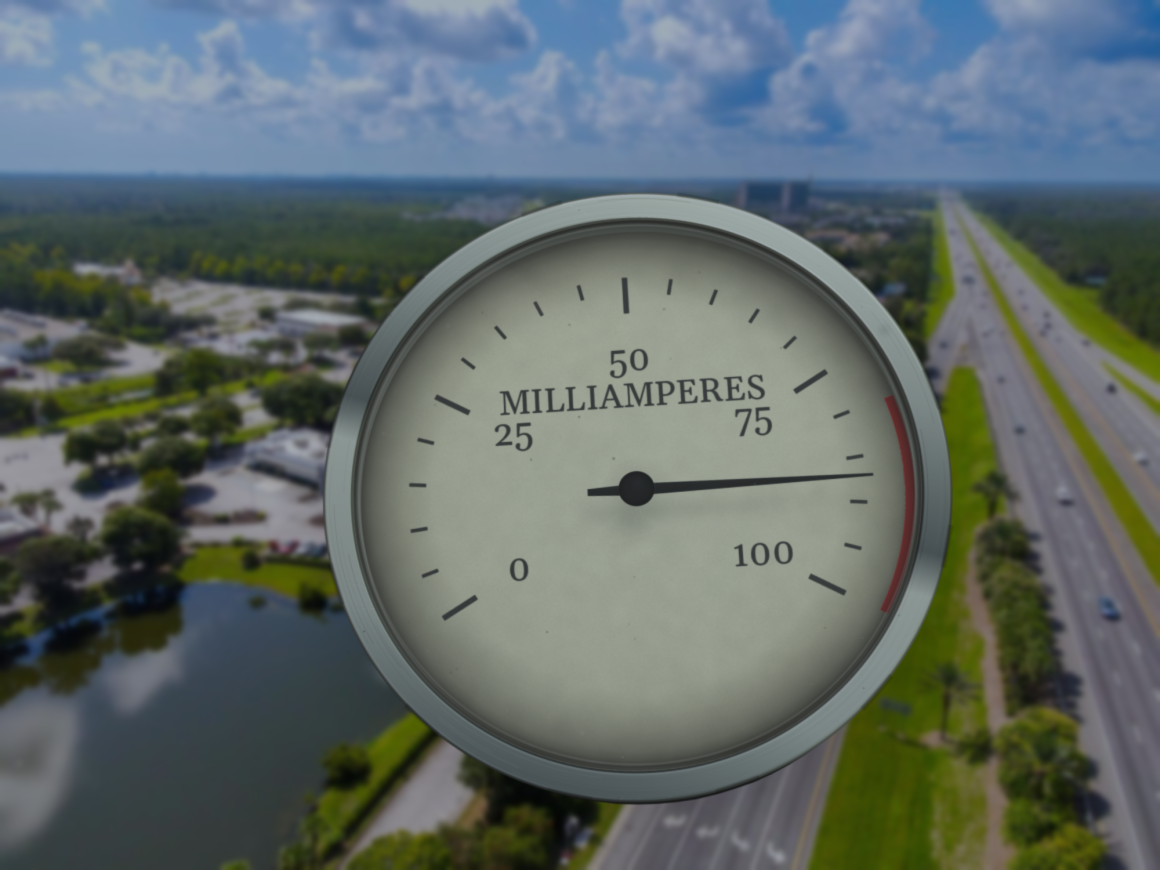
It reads 87.5 mA
